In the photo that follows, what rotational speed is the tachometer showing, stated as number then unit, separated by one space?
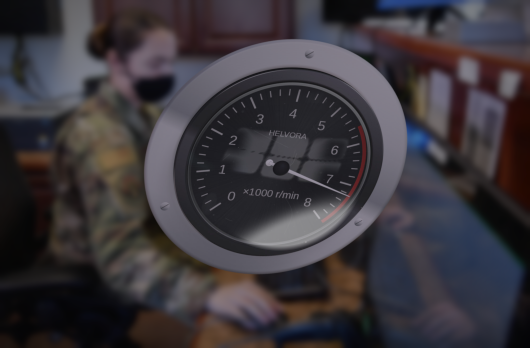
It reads 7200 rpm
